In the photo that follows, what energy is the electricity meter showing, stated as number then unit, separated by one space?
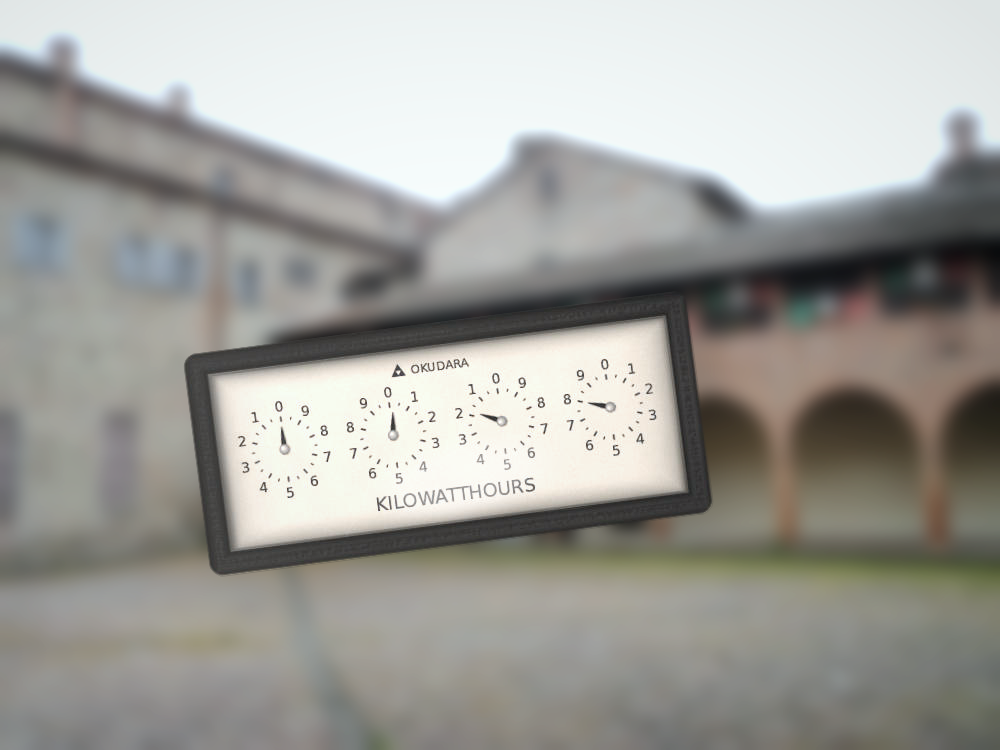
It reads 18 kWh
